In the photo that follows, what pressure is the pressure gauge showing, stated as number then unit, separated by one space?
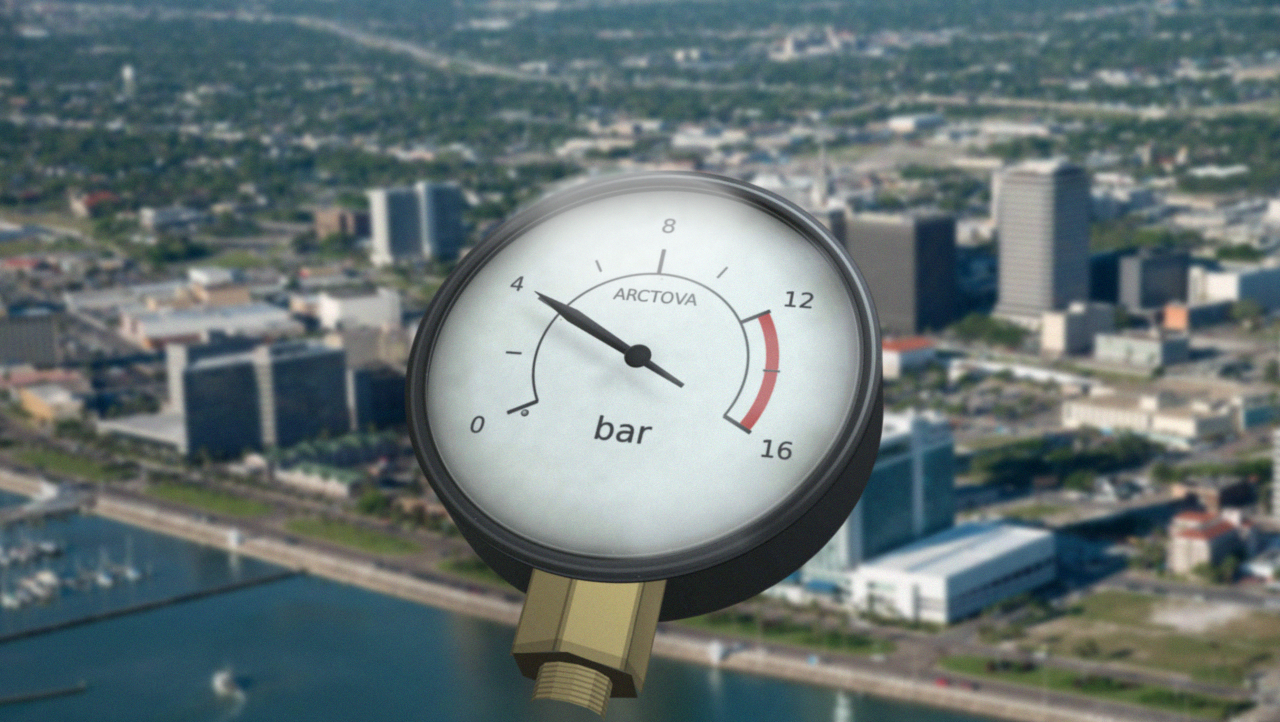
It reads 4 bar
